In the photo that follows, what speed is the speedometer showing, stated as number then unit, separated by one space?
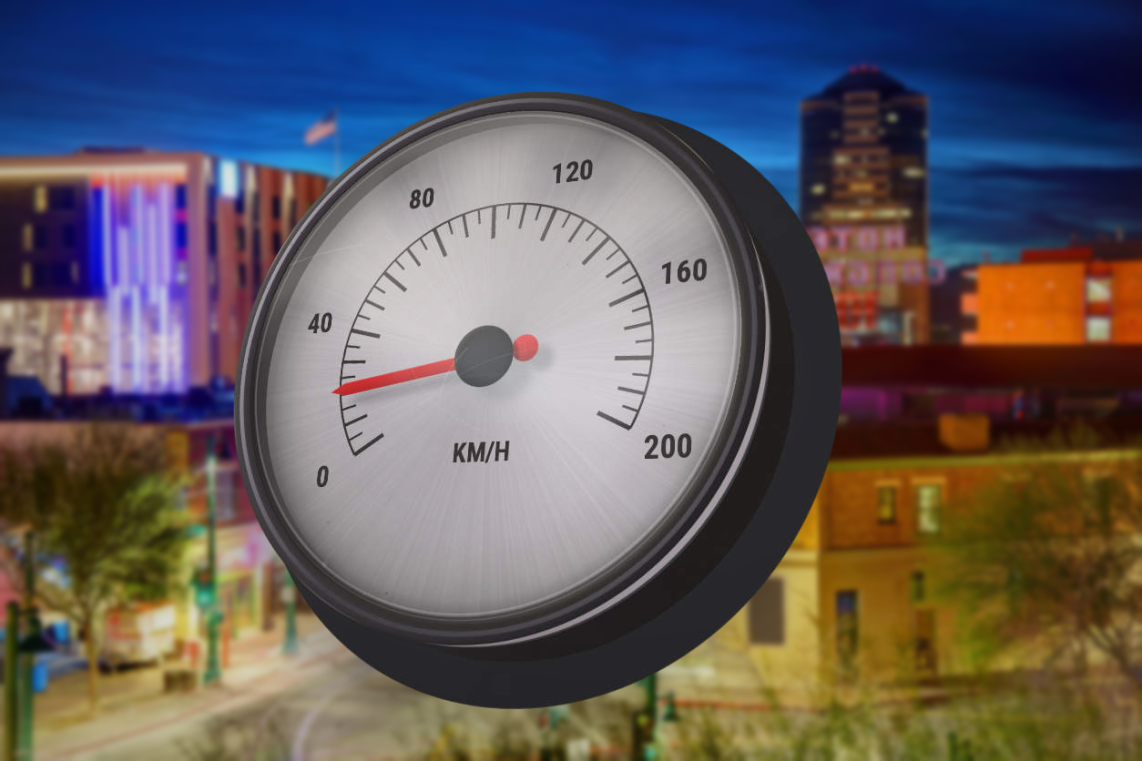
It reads 20 km/h
